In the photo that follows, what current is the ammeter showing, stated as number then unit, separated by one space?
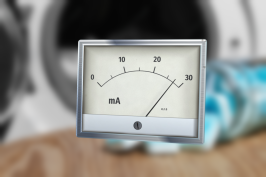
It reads 27.5 mA
